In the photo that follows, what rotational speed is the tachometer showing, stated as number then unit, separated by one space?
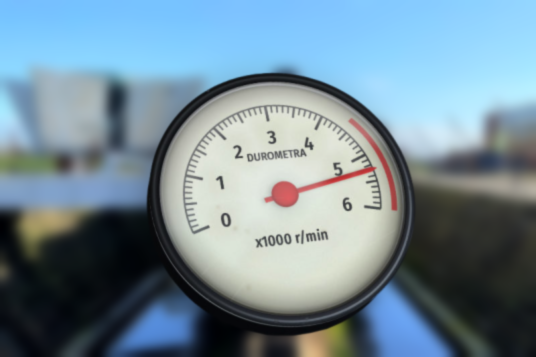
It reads 5300 rpm
